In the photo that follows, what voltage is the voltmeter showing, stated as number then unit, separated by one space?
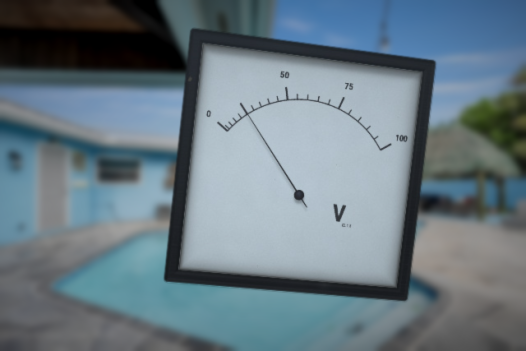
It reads 25 V
